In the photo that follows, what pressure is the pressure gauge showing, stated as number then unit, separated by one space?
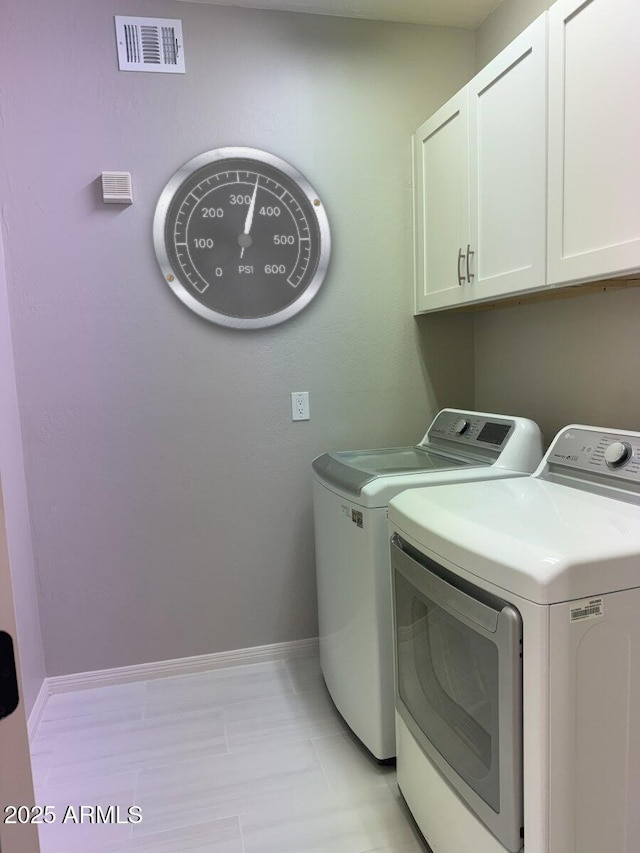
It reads 340 psi
